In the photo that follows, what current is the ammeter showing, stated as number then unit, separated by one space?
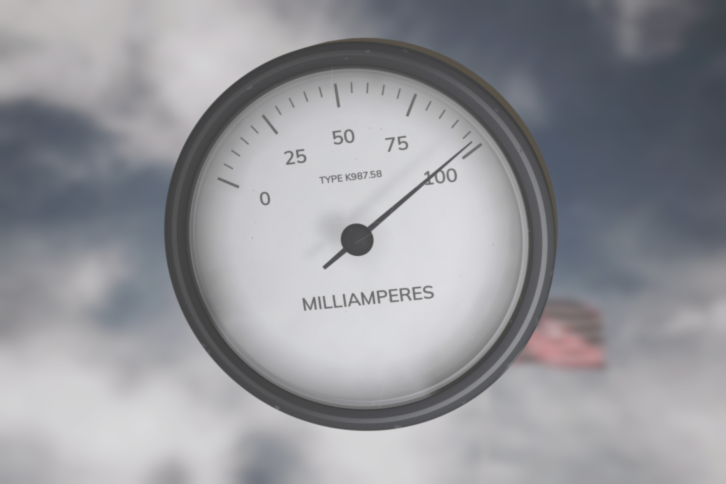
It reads 97.5 mA
